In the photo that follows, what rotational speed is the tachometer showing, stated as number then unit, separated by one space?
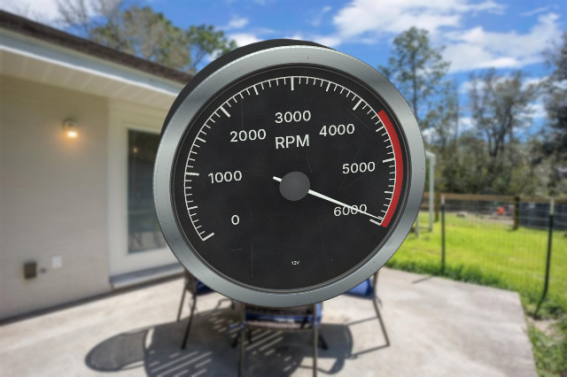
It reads 5900 rpm
